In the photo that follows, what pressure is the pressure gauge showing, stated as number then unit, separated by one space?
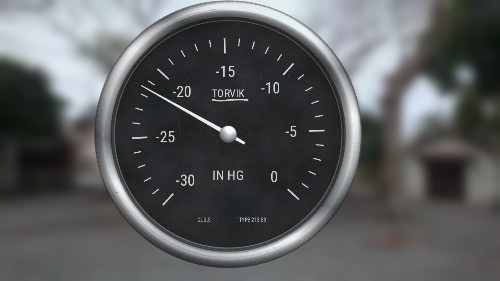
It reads -21.5 inHg
